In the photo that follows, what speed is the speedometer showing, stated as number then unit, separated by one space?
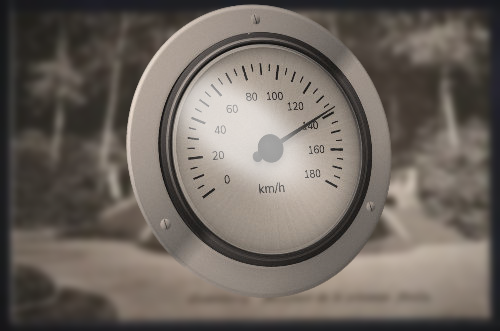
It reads 137.5 km/h
